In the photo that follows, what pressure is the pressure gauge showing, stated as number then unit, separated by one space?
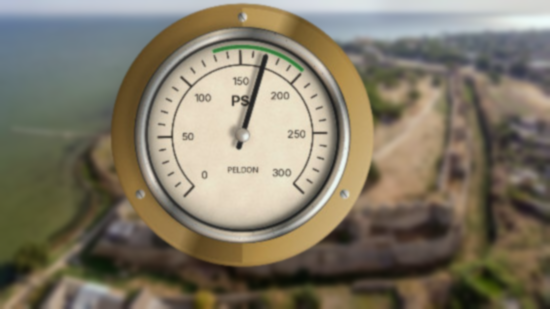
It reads 170 psi
